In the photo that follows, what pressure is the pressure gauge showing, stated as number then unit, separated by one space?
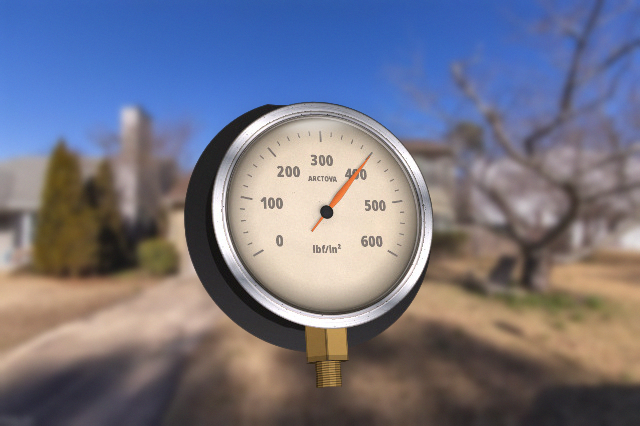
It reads 400 psi
